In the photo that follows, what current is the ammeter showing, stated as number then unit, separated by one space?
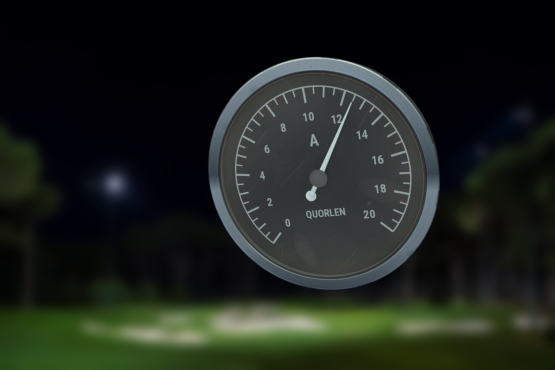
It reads 12.5 A
